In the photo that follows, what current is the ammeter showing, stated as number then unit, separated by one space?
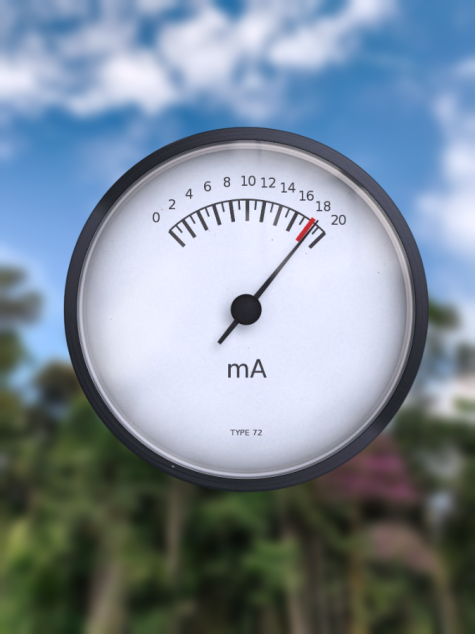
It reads 18.5 mA
